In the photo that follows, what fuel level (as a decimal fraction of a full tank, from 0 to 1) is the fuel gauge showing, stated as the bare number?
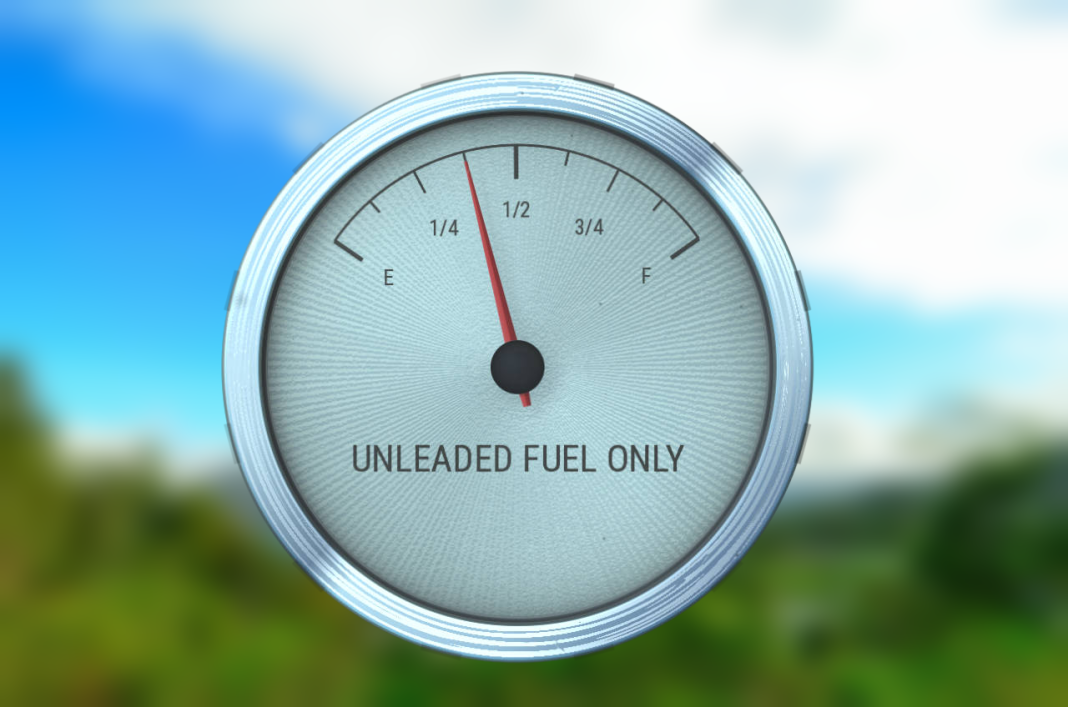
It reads 0.375
